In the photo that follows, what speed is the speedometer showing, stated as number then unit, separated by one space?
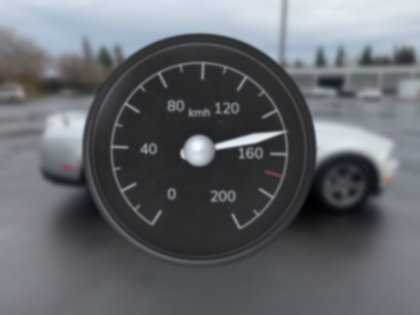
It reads 150 km/h
